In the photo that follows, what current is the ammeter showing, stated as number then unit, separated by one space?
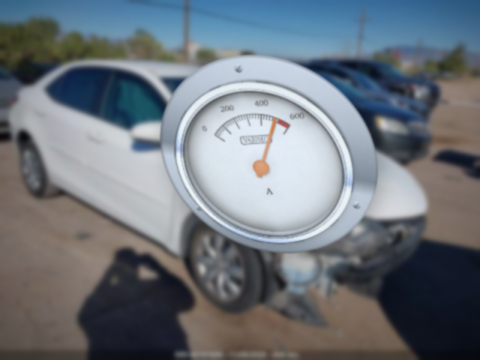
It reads 500 A
